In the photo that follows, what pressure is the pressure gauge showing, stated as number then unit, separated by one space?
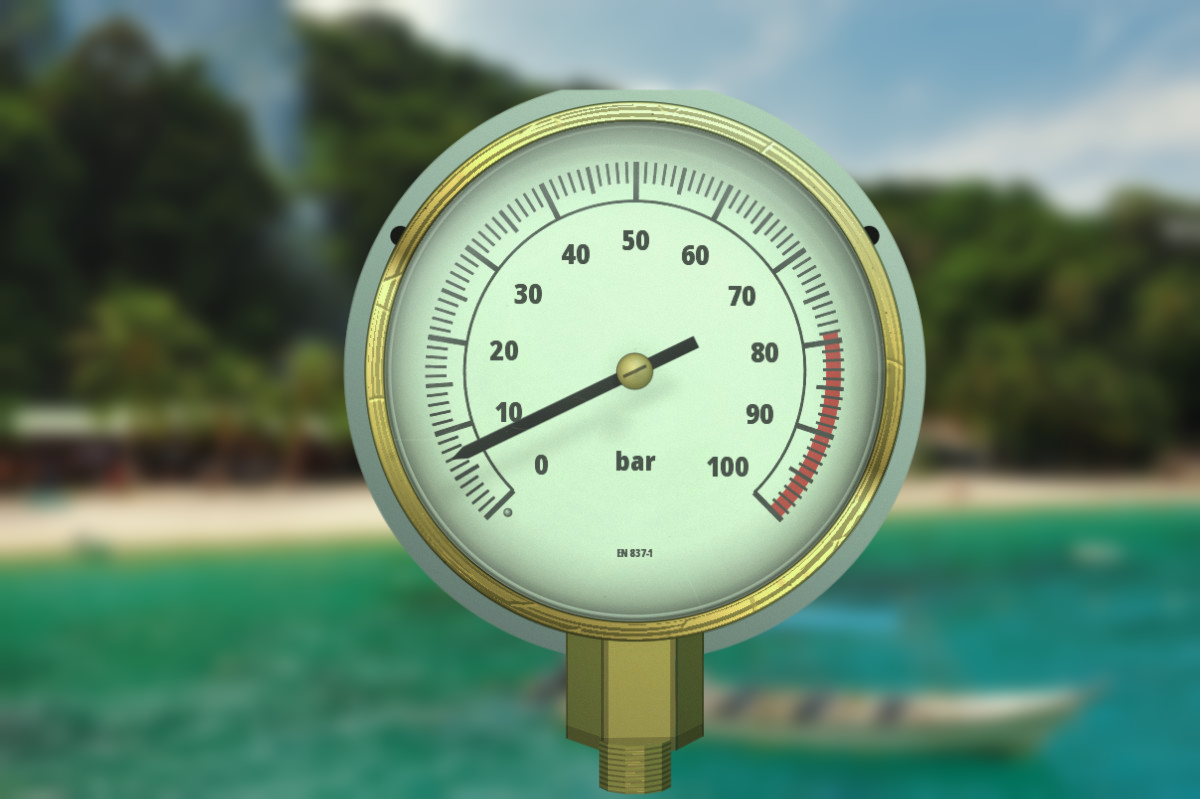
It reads 7 bar
